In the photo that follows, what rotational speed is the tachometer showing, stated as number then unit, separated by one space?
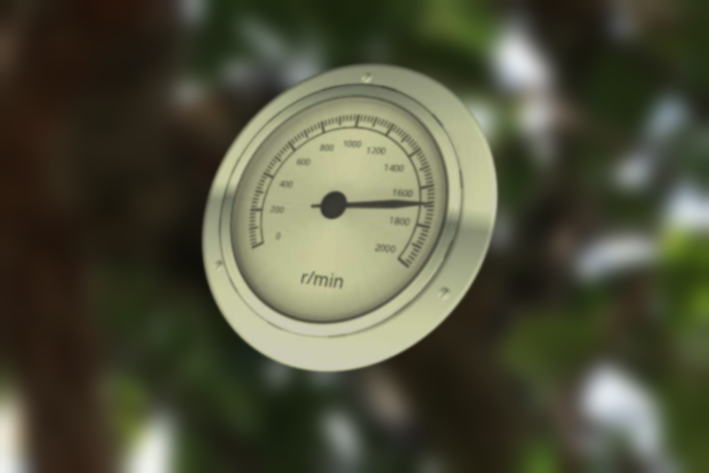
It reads 1700 rpm
